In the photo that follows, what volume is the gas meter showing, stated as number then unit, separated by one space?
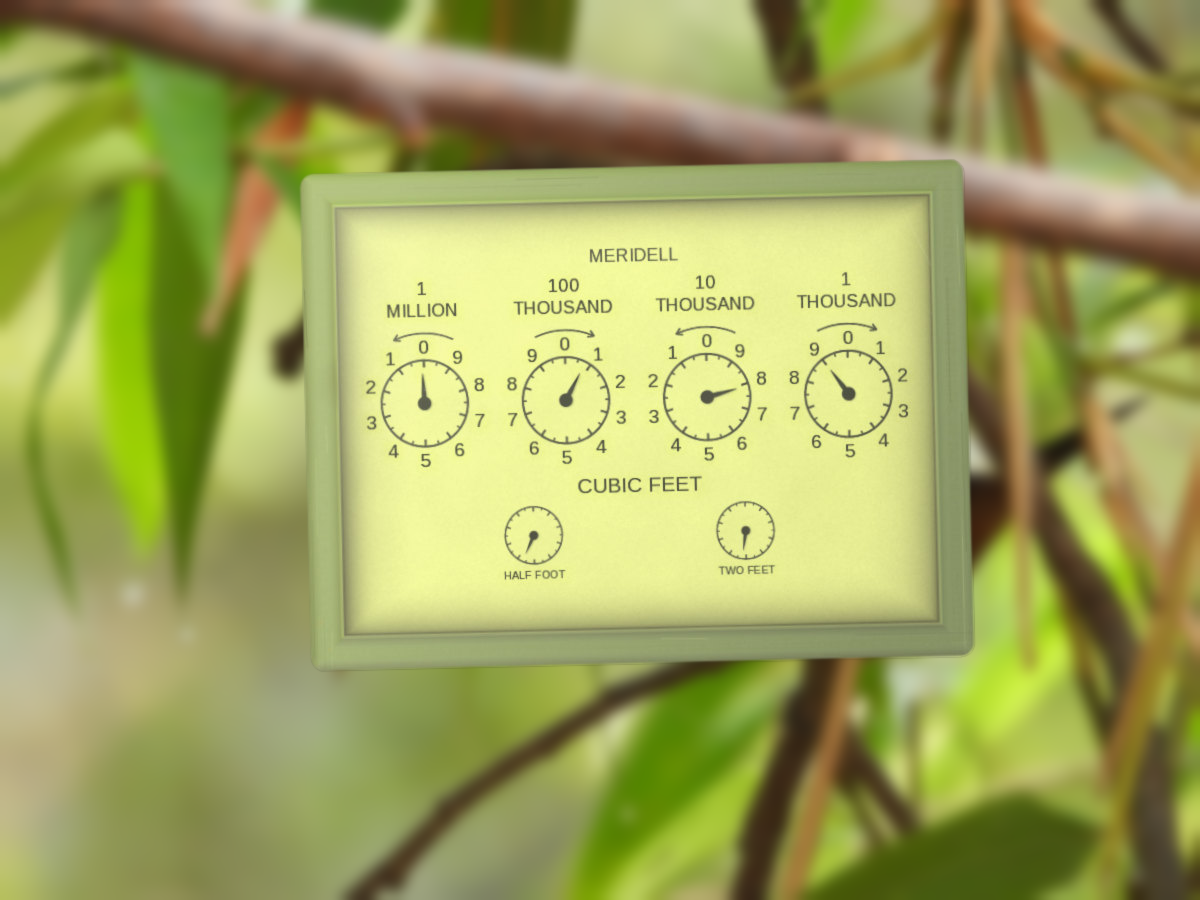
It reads 7900 ft³
